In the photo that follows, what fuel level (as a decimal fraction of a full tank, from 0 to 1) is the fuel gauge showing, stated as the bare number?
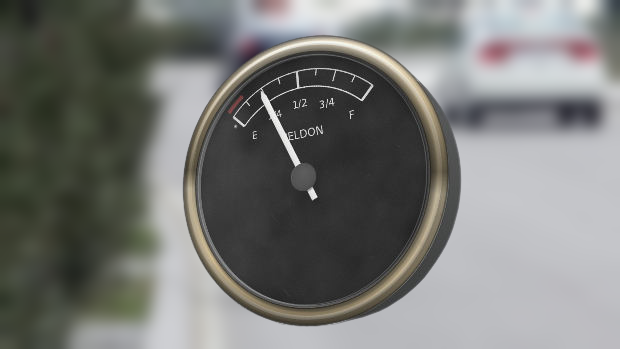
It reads 0.25
